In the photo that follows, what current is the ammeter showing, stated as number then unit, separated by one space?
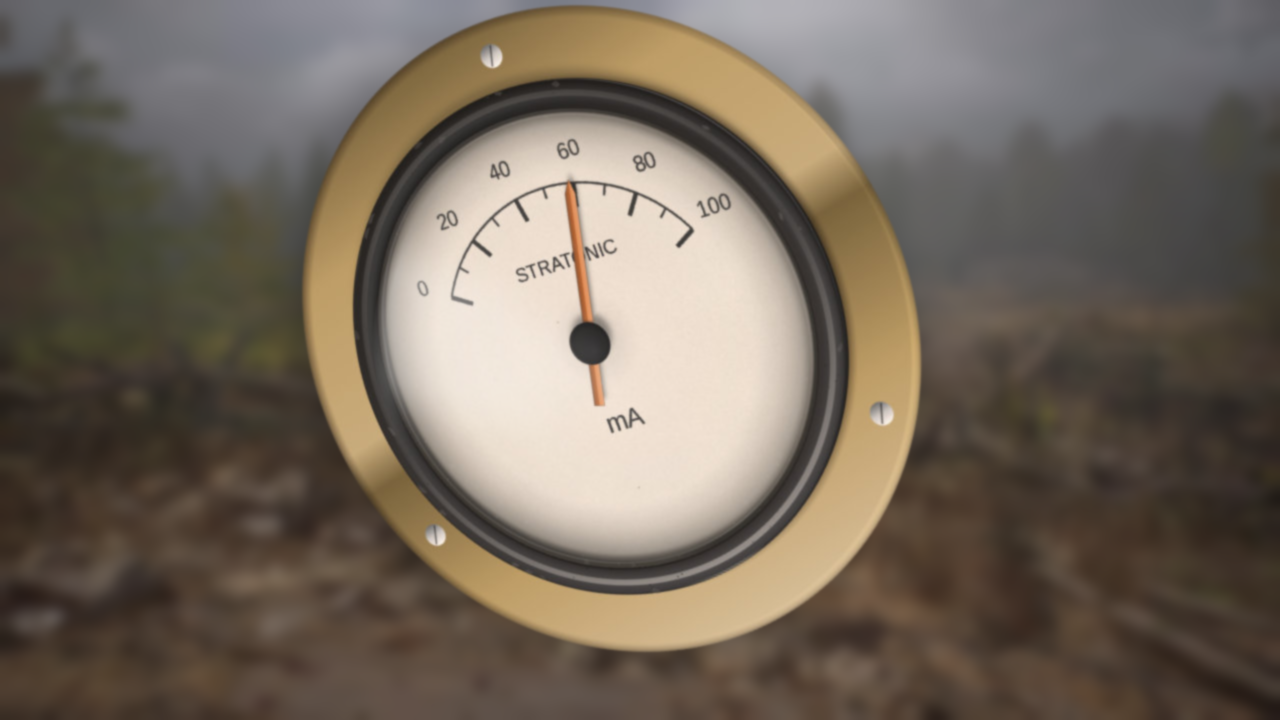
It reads 60 mA
